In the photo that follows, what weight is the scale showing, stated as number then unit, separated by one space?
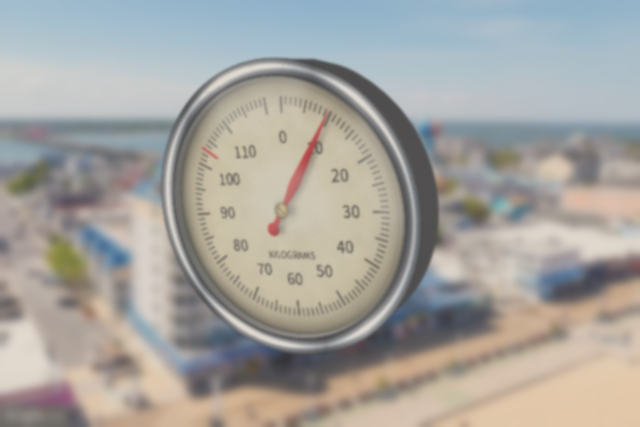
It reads 10 kg
